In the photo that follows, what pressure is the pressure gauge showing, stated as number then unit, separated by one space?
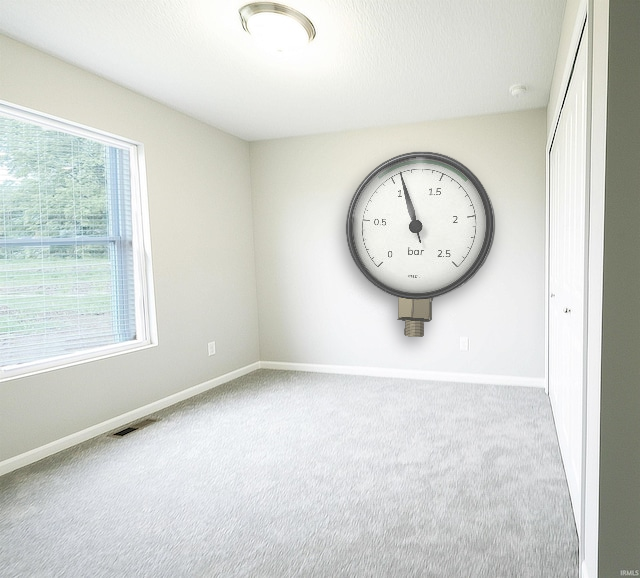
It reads 1.1 bar
